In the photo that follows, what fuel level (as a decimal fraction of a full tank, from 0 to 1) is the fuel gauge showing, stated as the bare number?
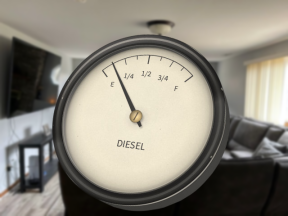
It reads 0.125
